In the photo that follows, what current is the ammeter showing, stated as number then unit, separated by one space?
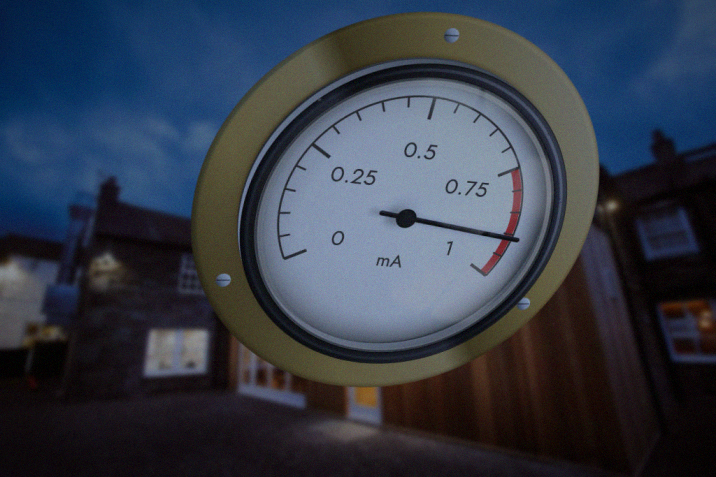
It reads 0.9 mA
